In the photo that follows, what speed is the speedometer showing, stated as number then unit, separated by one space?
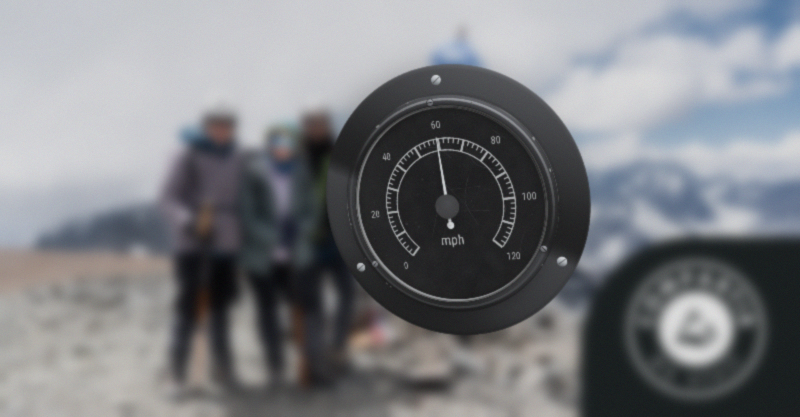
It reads 60 mph
